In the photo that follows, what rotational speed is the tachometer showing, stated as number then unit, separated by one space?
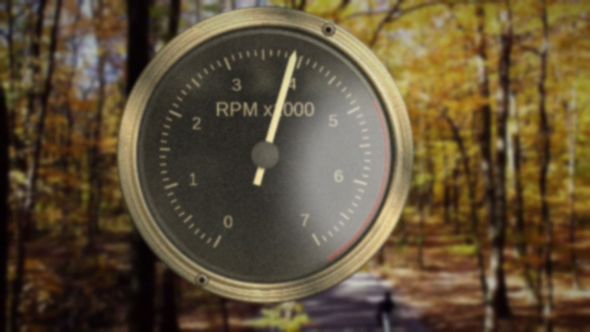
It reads 3900 rpm
